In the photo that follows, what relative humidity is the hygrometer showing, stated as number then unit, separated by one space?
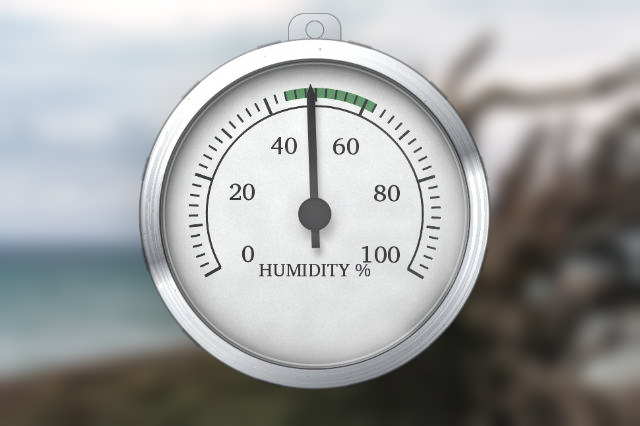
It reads 49 %
